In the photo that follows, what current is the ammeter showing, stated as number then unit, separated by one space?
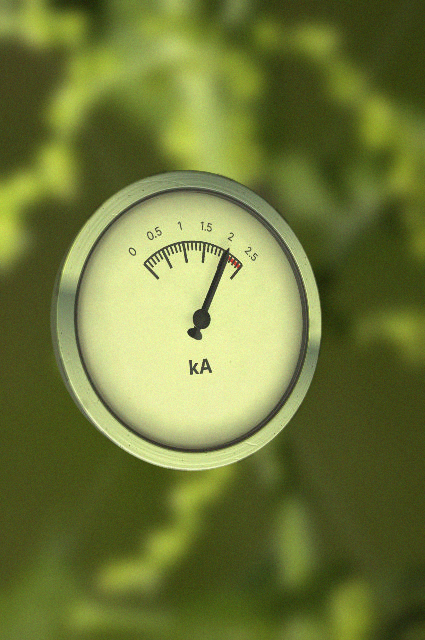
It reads 2 kA
